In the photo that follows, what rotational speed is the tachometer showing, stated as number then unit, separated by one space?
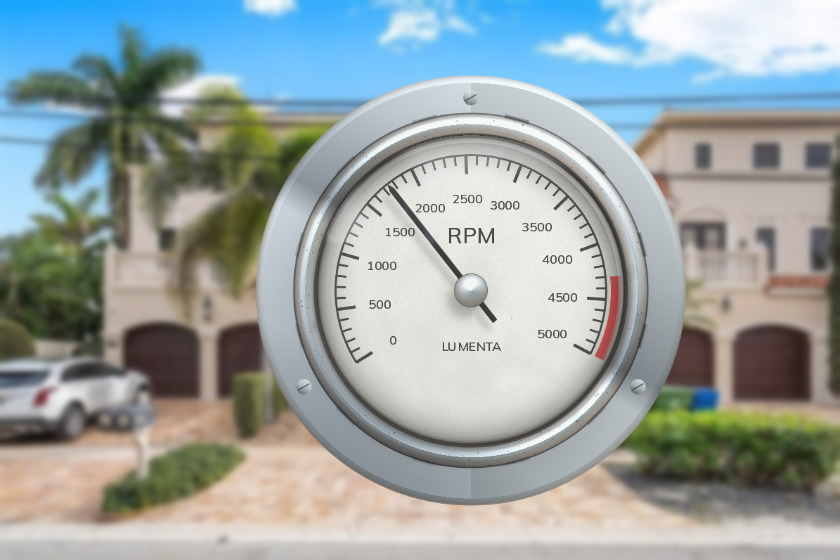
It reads 1750 rpm
